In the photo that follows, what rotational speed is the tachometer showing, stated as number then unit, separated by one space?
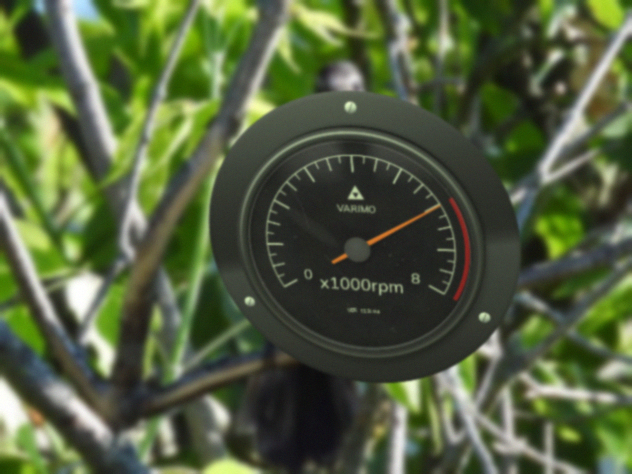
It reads 6000 rpm
